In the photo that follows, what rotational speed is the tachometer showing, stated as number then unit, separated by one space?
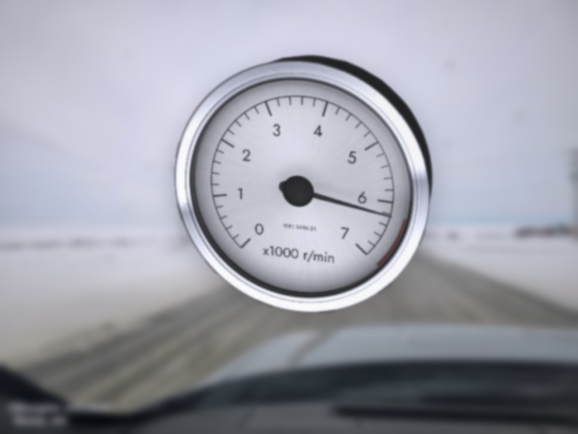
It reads 6200 rpm
